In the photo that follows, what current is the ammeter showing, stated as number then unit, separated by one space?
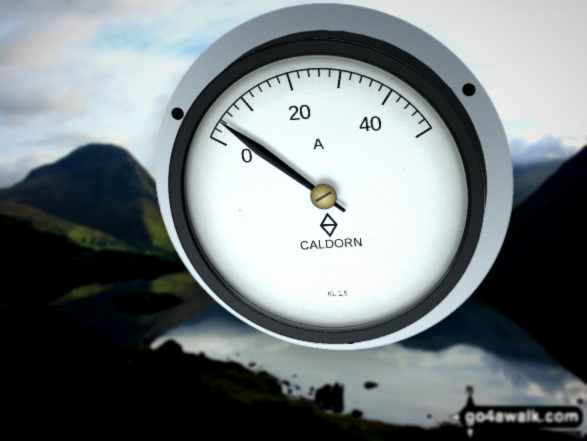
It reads 4 A
